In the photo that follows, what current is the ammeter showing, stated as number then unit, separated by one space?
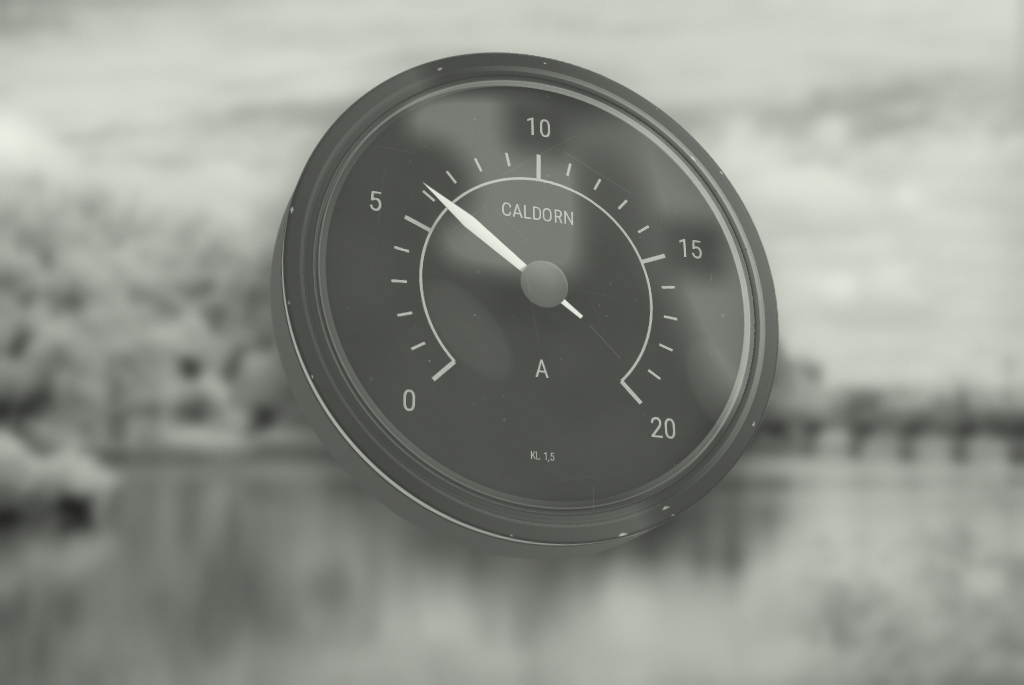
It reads 6 A
